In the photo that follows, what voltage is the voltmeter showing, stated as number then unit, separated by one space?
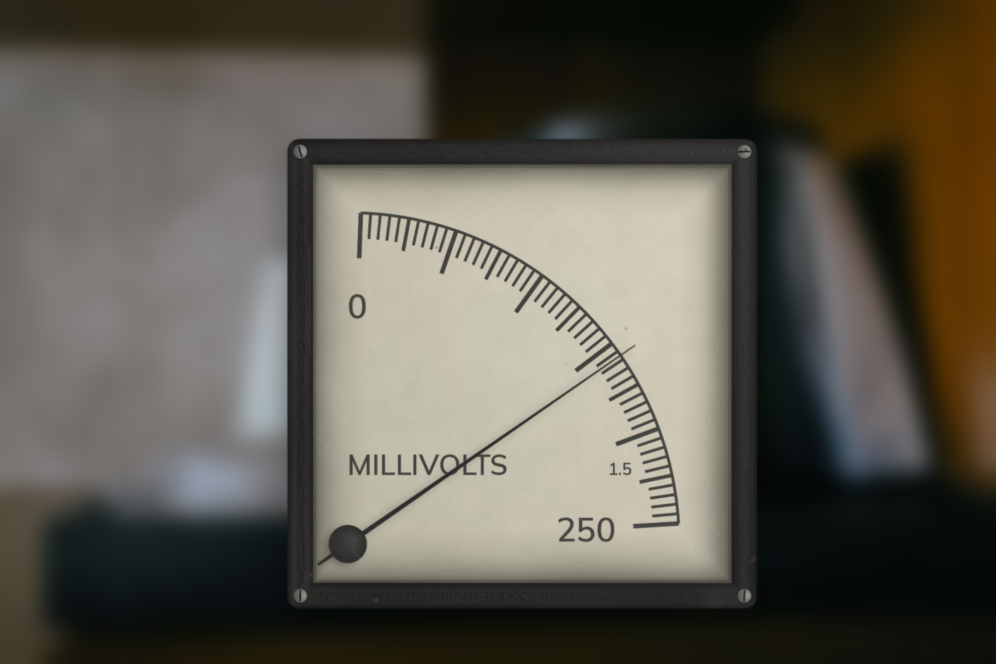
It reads 157.5 mV
